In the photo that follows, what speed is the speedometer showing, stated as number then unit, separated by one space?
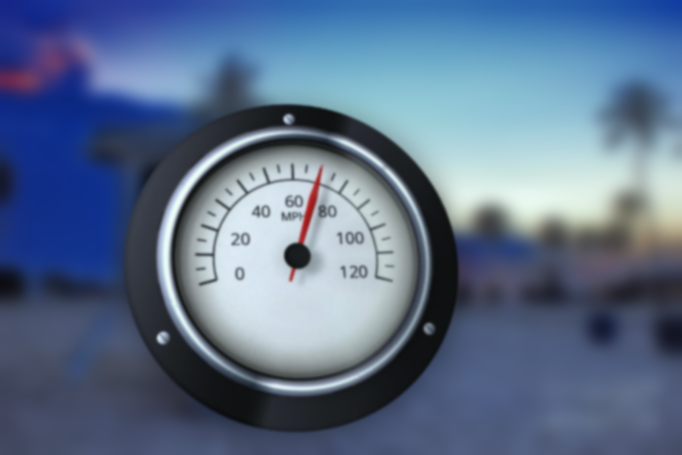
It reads 70 mph
